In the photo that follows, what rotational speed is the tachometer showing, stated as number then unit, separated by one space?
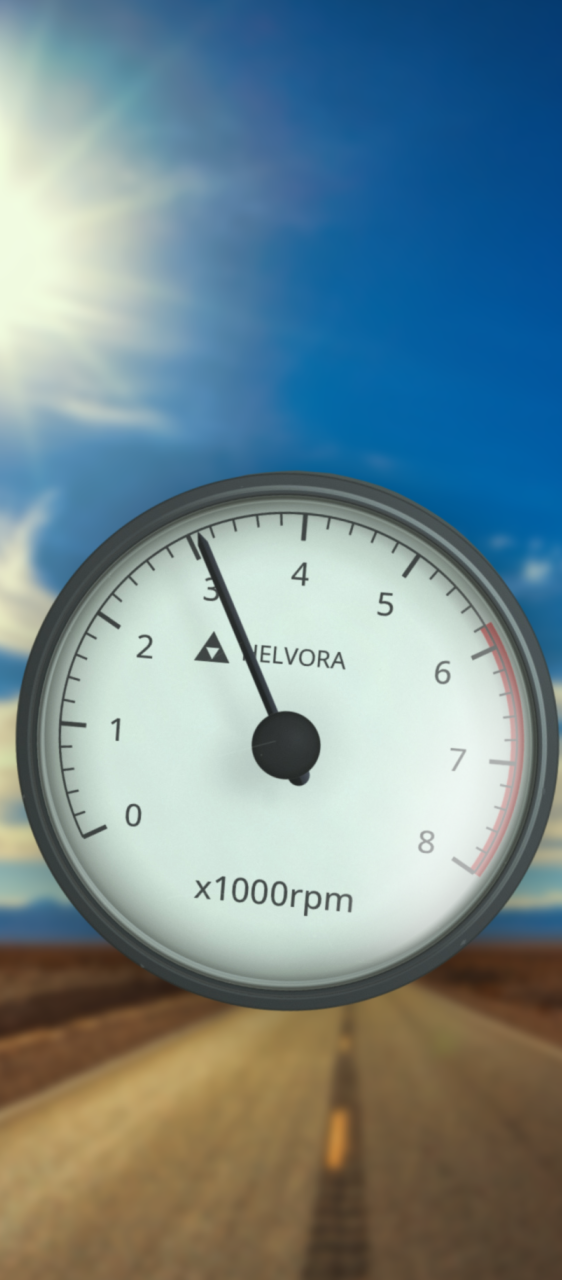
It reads 3100 rpm
